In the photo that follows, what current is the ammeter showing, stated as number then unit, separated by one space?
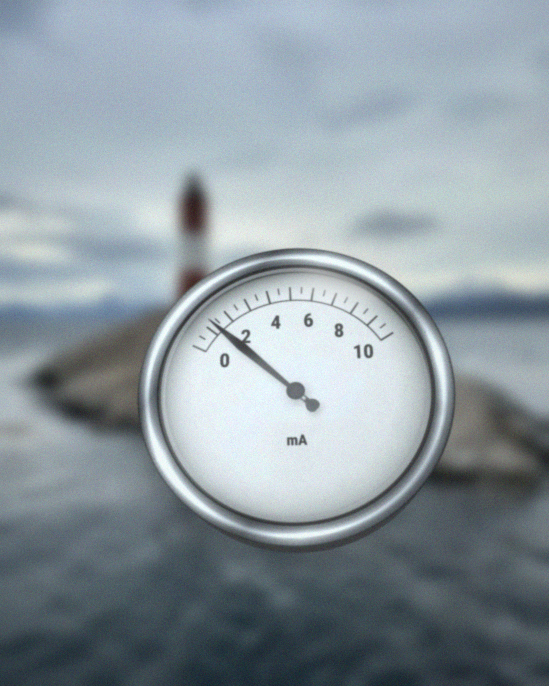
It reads 1.25 mA
